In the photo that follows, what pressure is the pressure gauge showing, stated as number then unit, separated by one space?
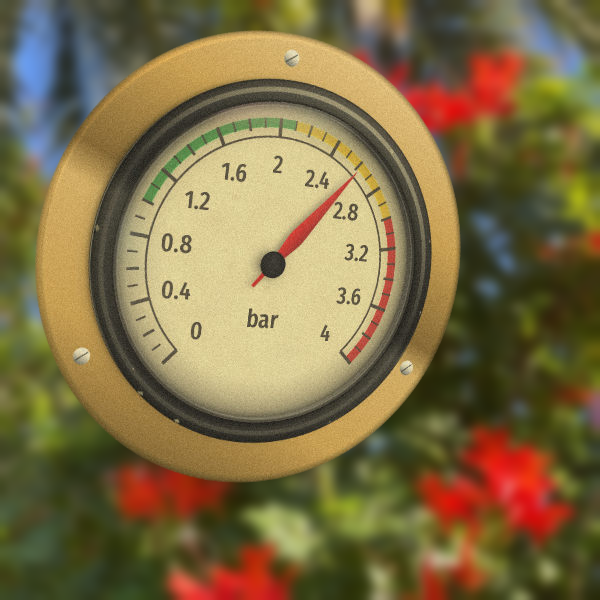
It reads 2.6 bar
